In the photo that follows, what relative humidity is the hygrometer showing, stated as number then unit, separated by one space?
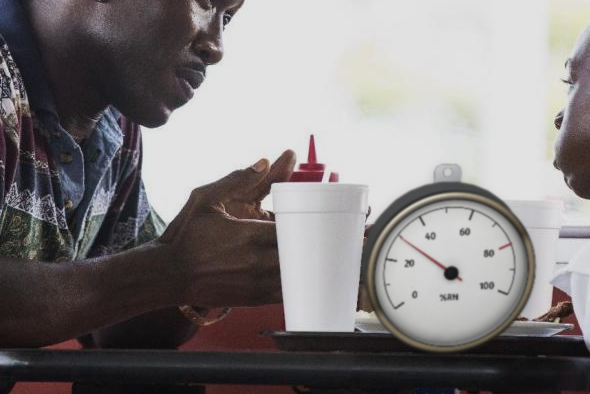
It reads 30 %
